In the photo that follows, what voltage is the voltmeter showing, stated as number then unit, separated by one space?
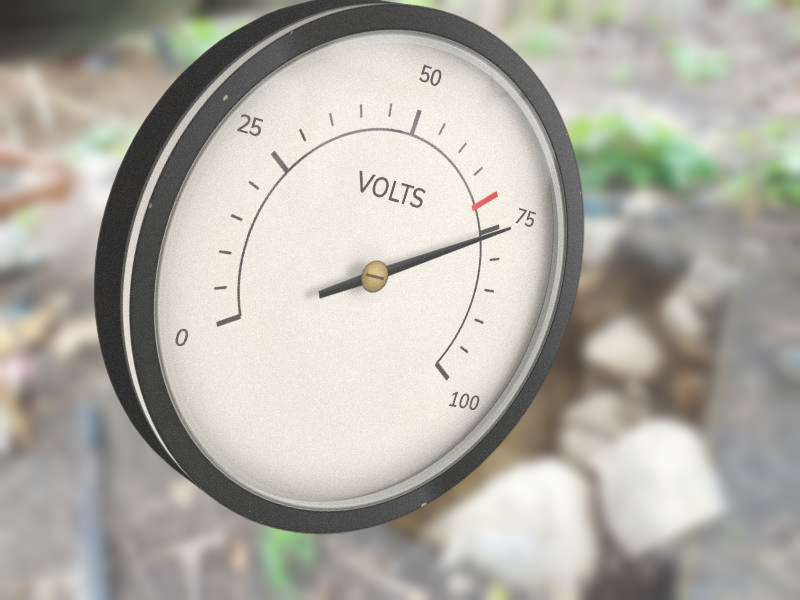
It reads 75 V
